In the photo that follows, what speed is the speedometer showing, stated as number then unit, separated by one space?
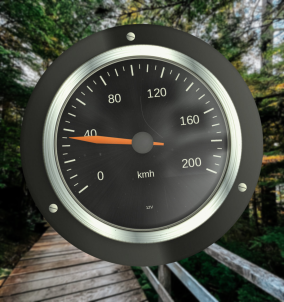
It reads 35 km/h
